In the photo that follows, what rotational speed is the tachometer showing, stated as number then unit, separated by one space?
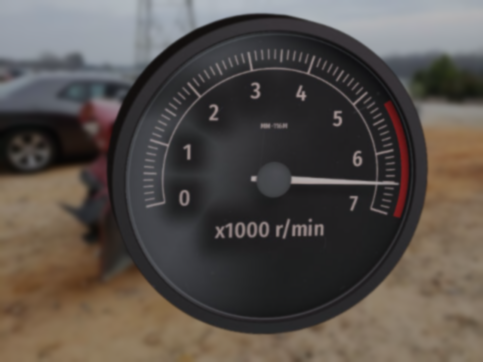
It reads 6500 rpm
